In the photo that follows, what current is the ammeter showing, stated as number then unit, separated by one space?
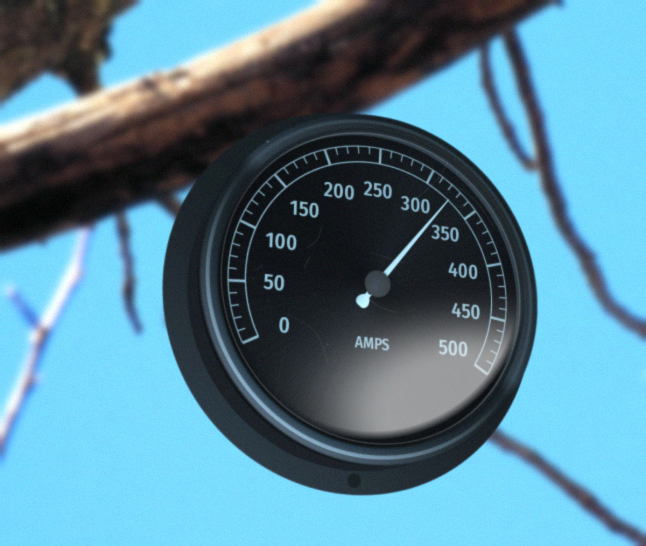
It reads 325 A
